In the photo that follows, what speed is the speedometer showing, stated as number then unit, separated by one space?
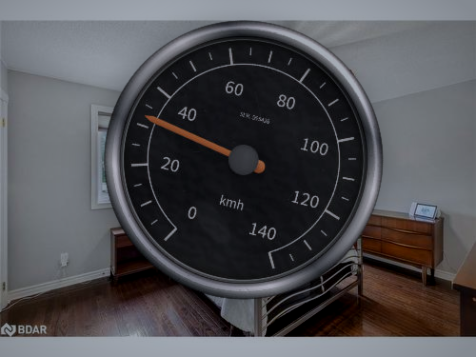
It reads 32.5 km/h
